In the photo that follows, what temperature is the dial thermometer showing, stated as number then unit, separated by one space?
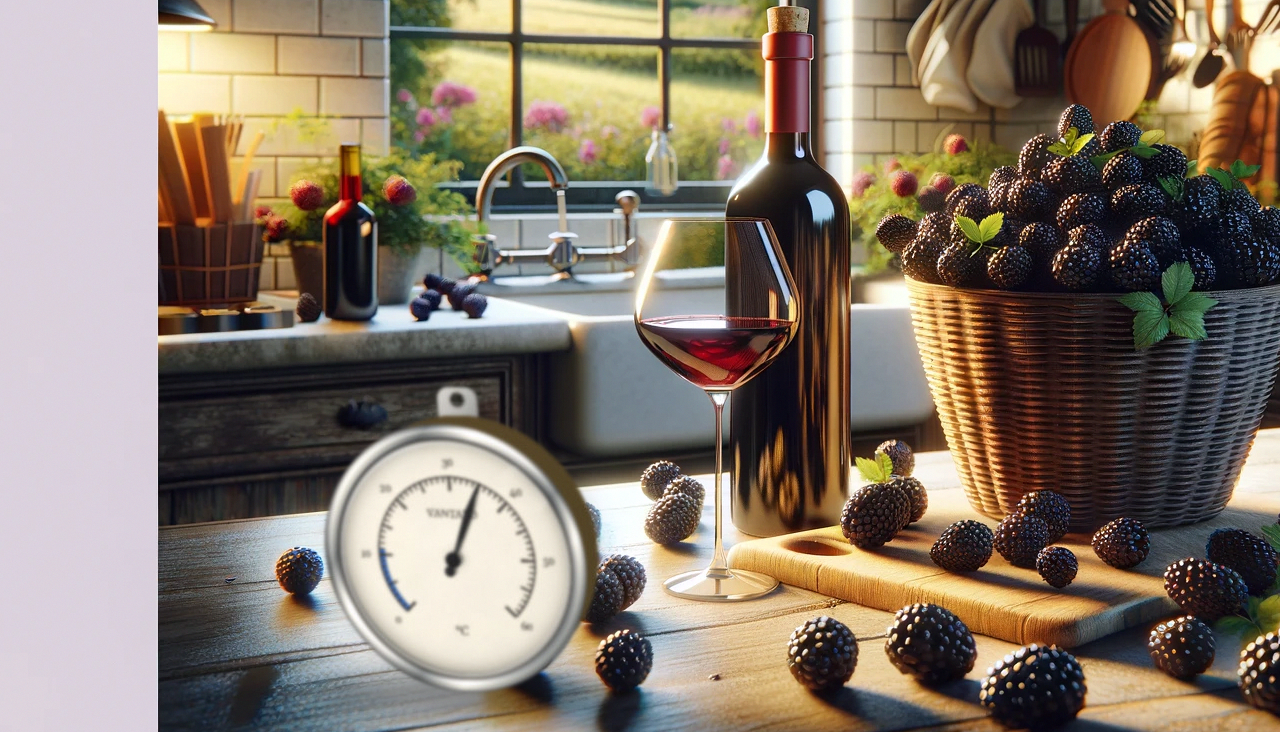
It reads 35 °C
